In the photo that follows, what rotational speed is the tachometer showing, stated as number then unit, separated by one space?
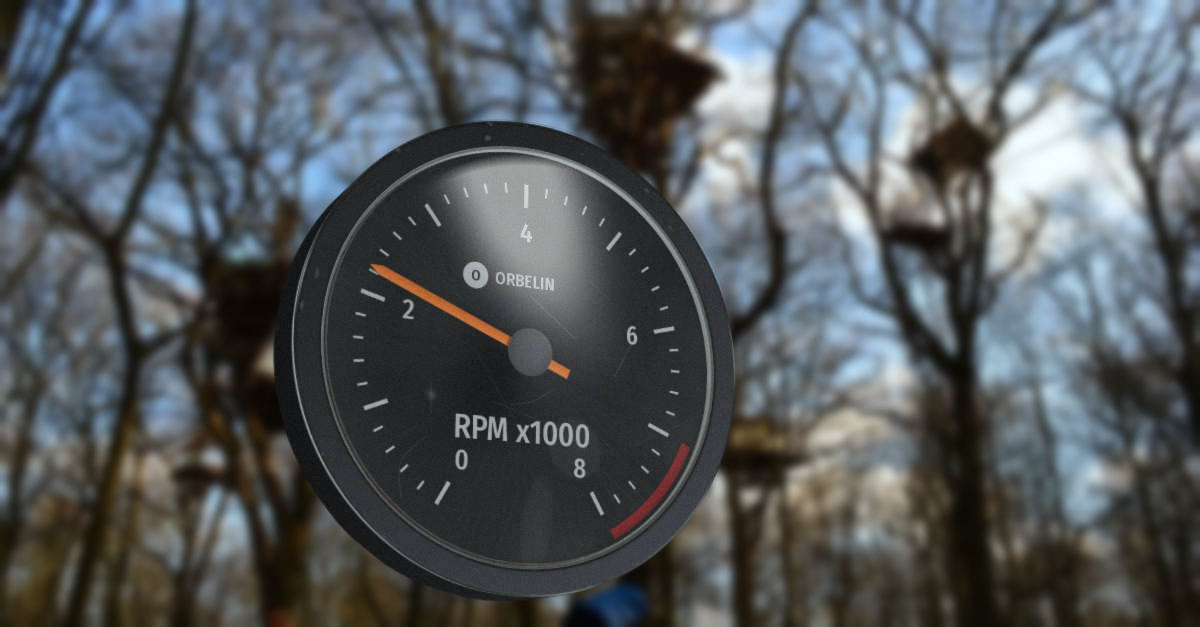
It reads 2200 rpm
